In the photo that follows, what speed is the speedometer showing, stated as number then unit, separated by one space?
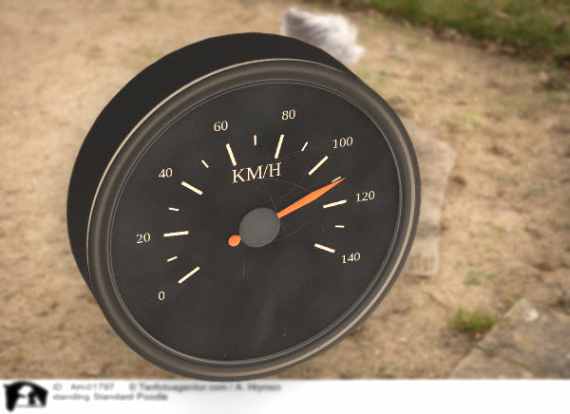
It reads 110 km/h
